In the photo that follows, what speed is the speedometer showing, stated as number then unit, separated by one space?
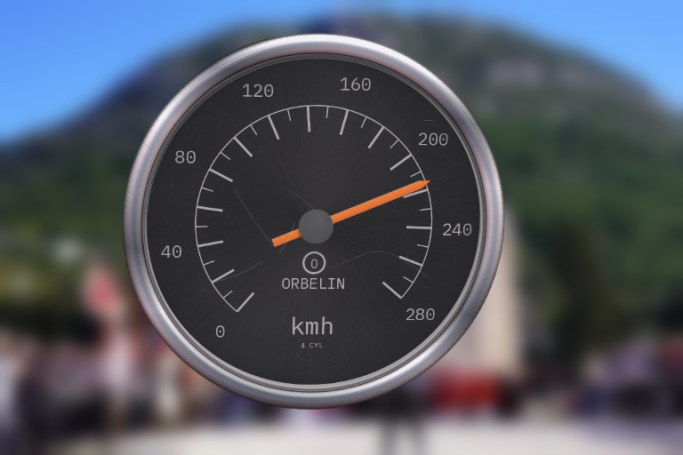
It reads 215 km/h
